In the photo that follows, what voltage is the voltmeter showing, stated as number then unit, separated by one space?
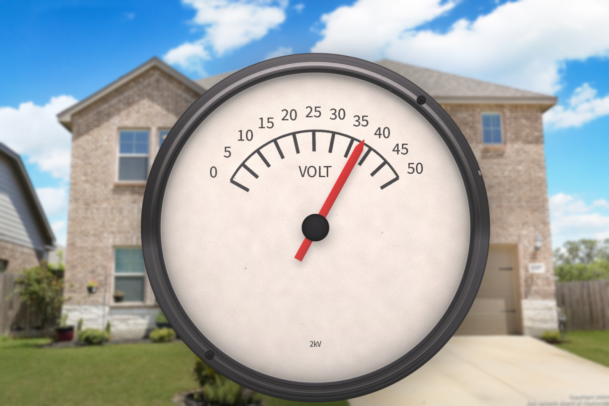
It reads 37.5 V
